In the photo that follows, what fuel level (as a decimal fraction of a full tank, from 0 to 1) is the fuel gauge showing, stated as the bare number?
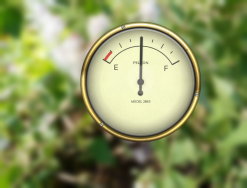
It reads 0.5
